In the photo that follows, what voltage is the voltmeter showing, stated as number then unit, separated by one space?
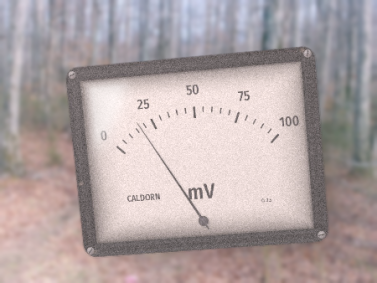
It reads 17.5 mV
